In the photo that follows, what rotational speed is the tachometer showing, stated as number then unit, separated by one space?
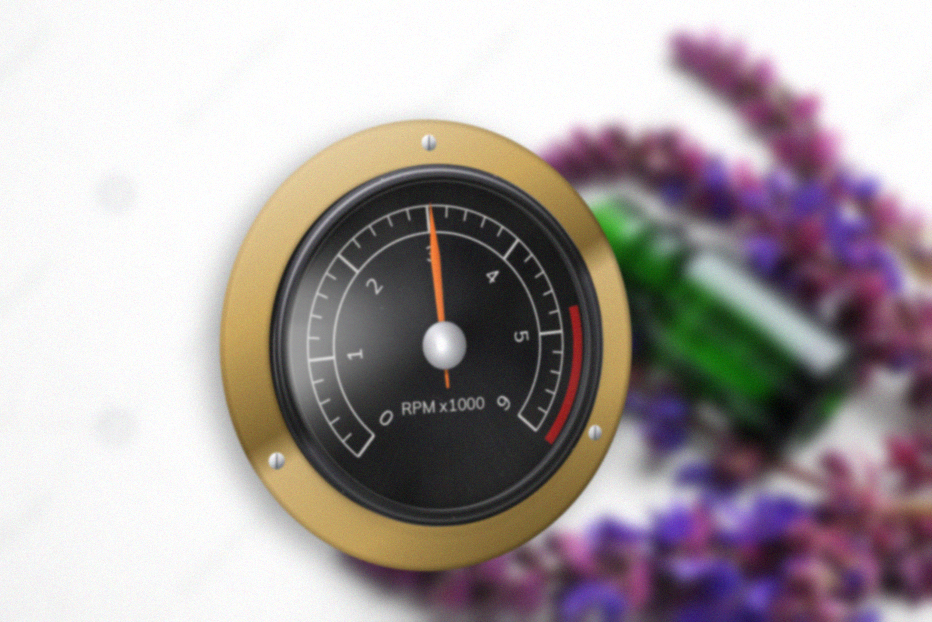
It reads 3000 rpm
